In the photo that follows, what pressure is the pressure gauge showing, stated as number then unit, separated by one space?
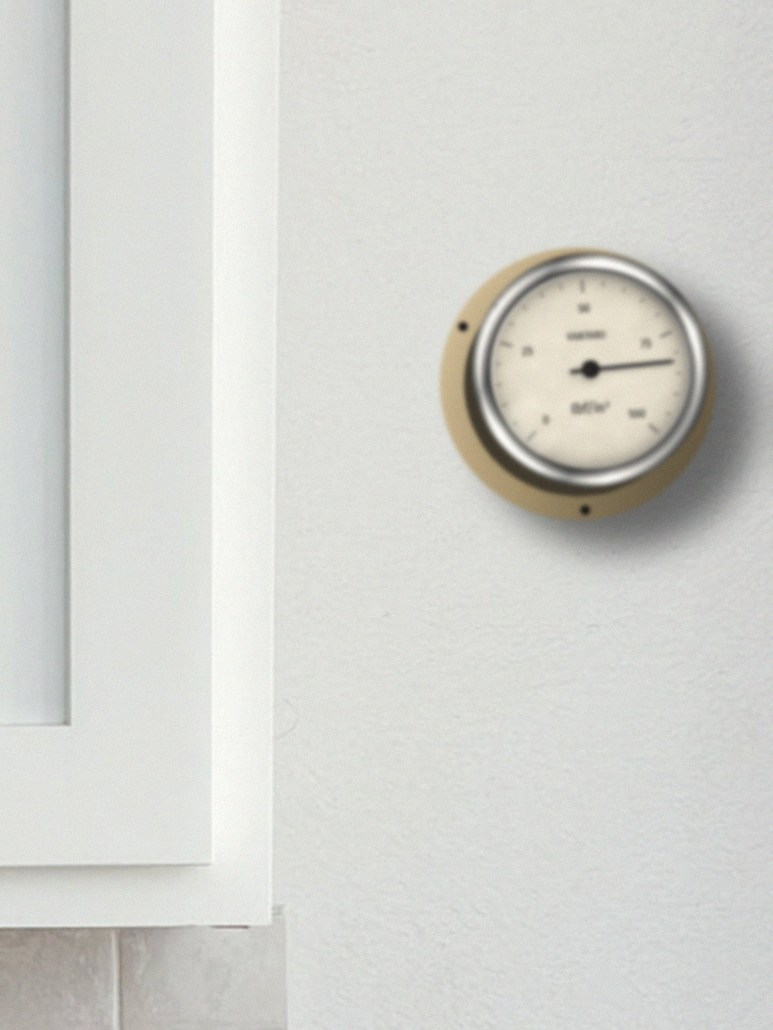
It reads 82.5 psi
